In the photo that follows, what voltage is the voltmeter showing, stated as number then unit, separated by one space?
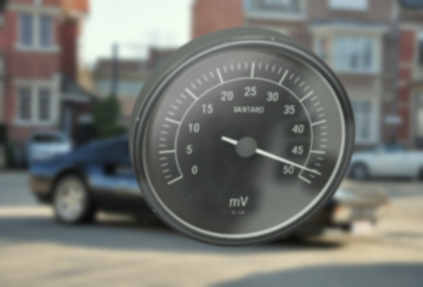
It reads 48 mV
